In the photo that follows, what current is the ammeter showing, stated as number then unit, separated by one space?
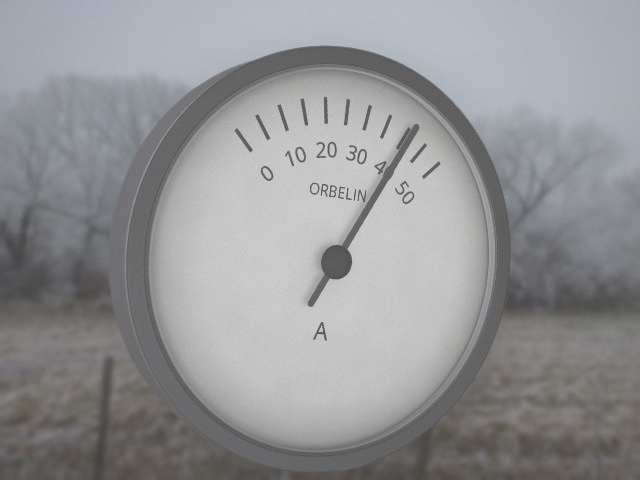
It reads 40 A
